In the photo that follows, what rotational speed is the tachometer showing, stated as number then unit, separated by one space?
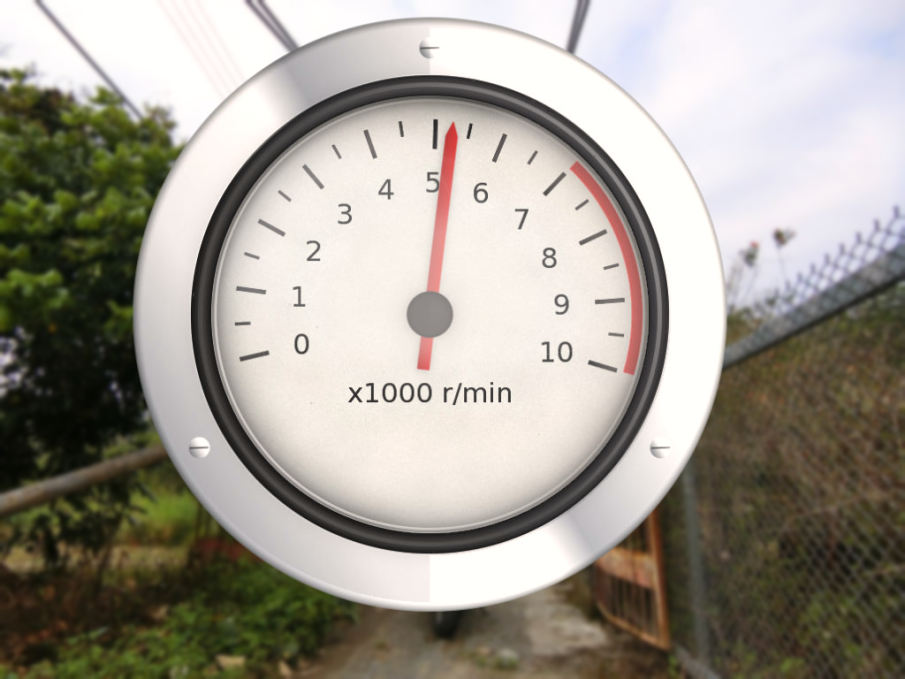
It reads 5250 rpm
